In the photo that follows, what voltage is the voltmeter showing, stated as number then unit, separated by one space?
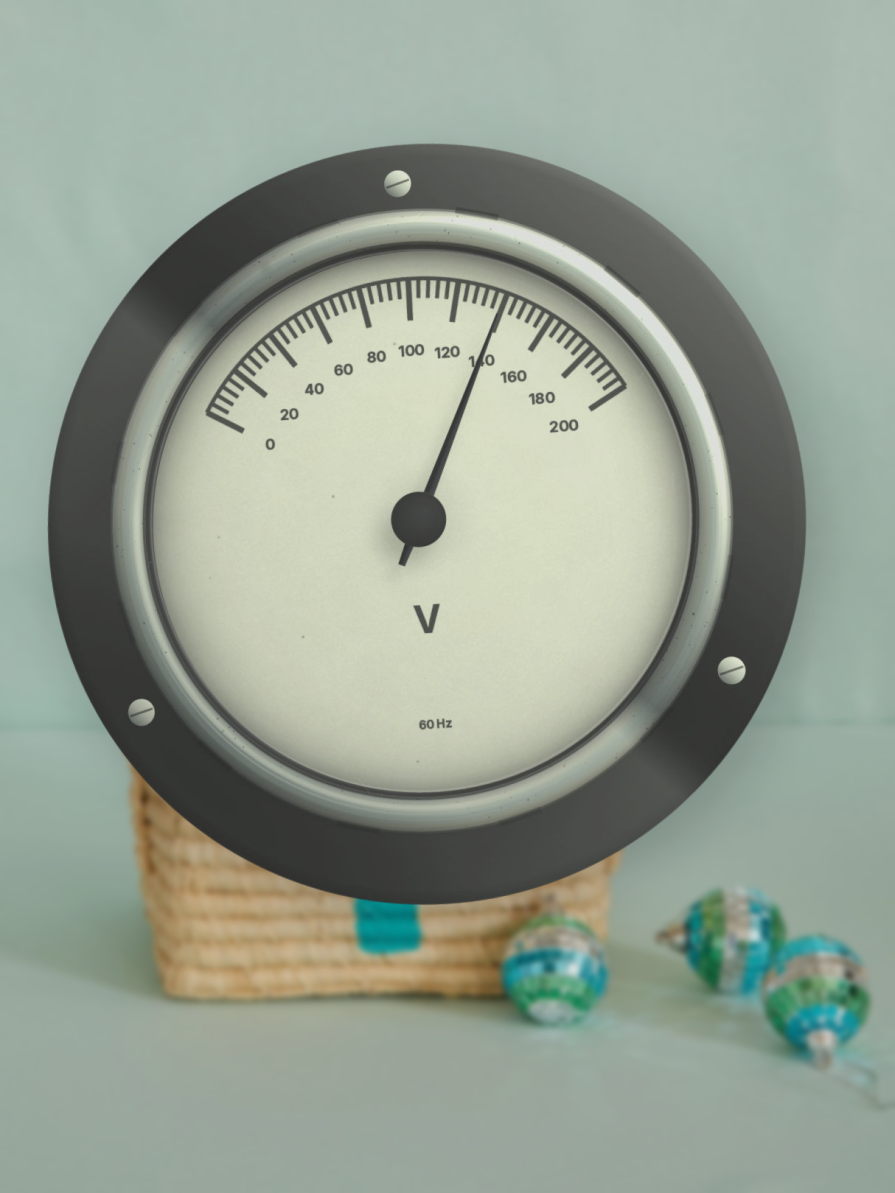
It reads 140 V
